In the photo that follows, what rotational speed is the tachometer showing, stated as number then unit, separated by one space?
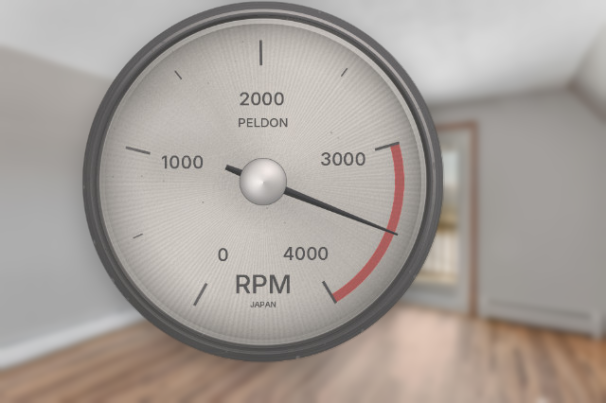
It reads 3500 rpm
